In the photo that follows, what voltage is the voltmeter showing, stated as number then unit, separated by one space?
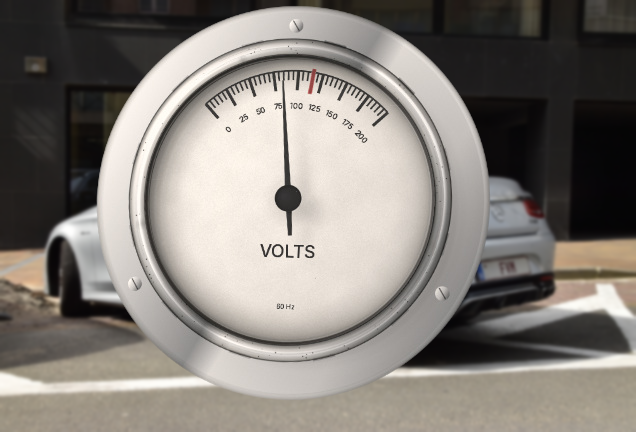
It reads 85 V
